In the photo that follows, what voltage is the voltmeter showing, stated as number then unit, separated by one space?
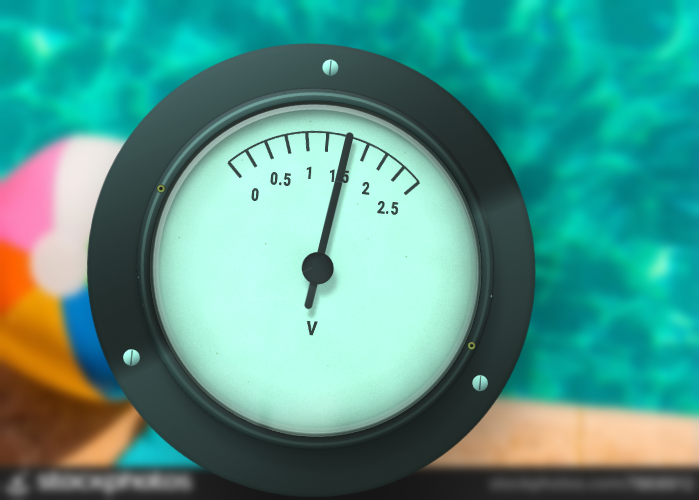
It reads 1.5 V
